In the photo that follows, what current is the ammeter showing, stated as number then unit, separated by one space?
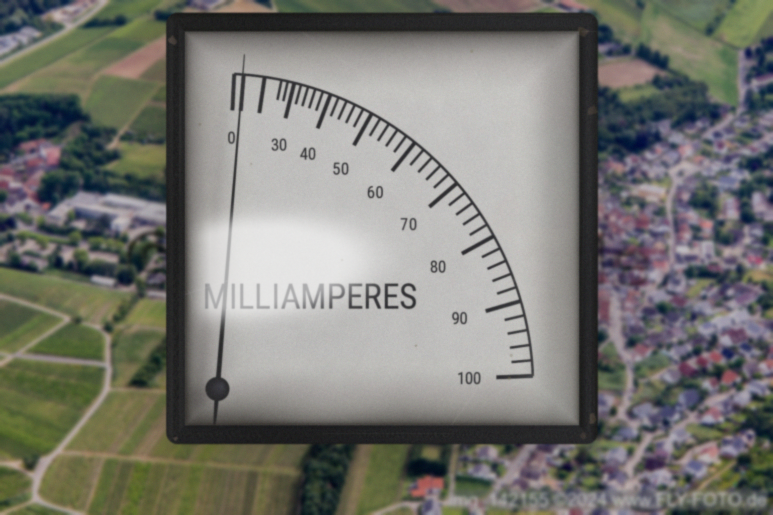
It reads 10 mA
